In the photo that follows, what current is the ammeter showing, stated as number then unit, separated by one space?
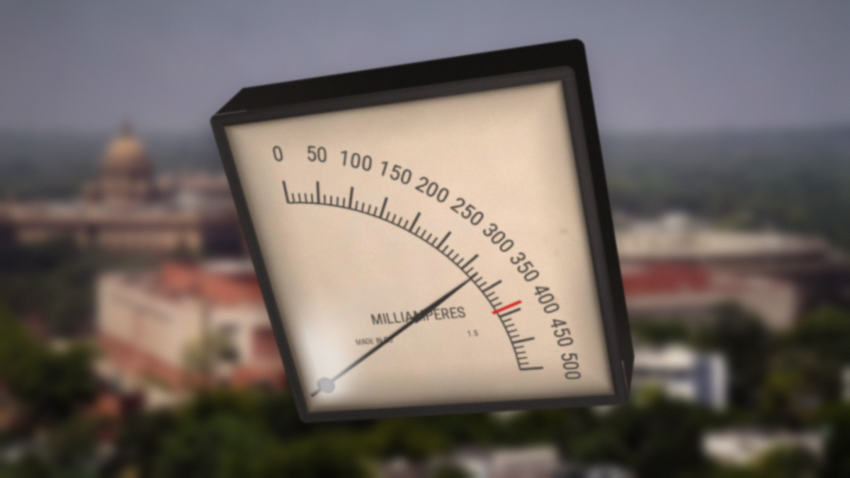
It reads 320 mA
